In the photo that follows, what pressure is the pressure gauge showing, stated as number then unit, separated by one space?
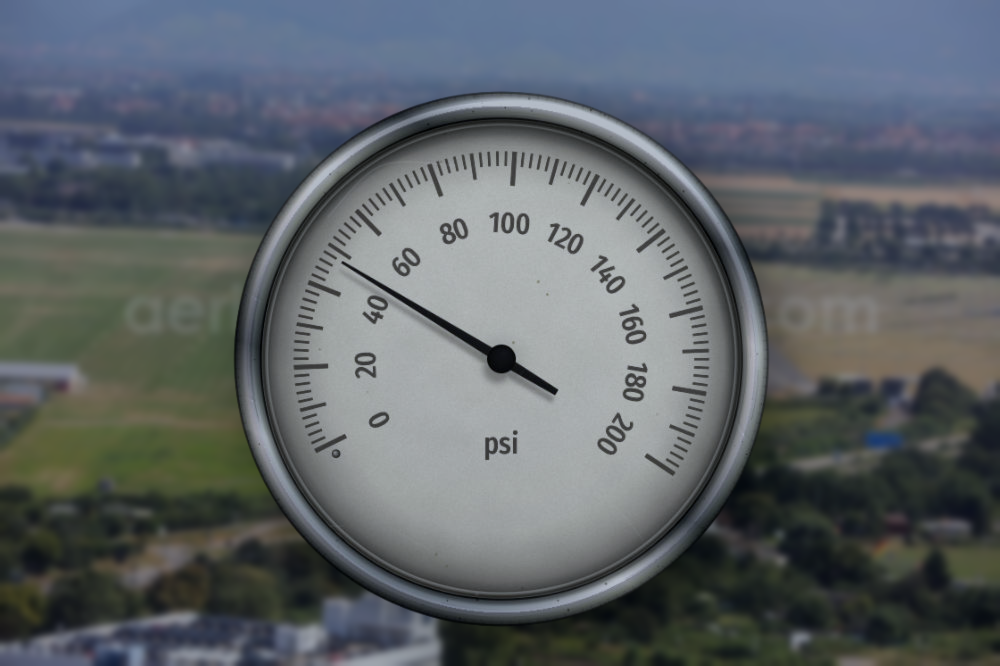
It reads 48 psi
